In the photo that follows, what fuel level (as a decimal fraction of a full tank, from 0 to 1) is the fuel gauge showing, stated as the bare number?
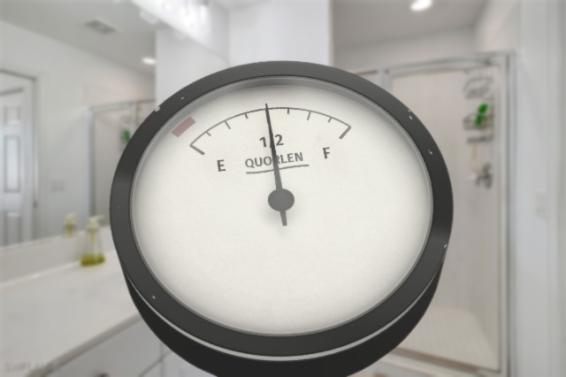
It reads 0.5
